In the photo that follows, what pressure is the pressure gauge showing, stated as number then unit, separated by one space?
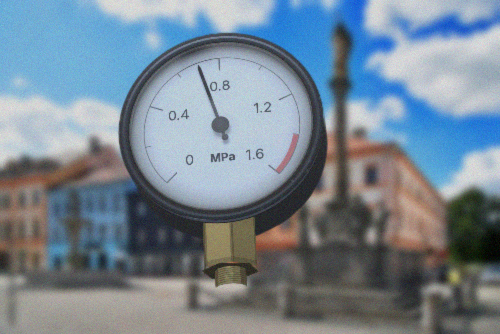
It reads 0.7 MPa
